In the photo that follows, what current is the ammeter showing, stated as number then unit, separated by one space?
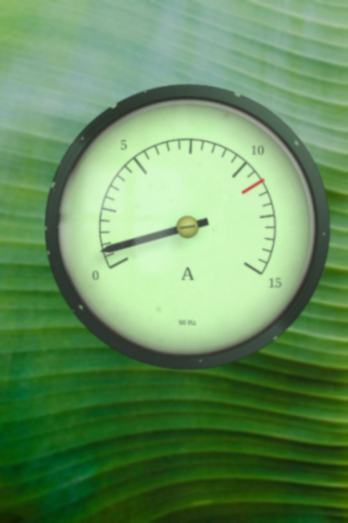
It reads 0.75 A
